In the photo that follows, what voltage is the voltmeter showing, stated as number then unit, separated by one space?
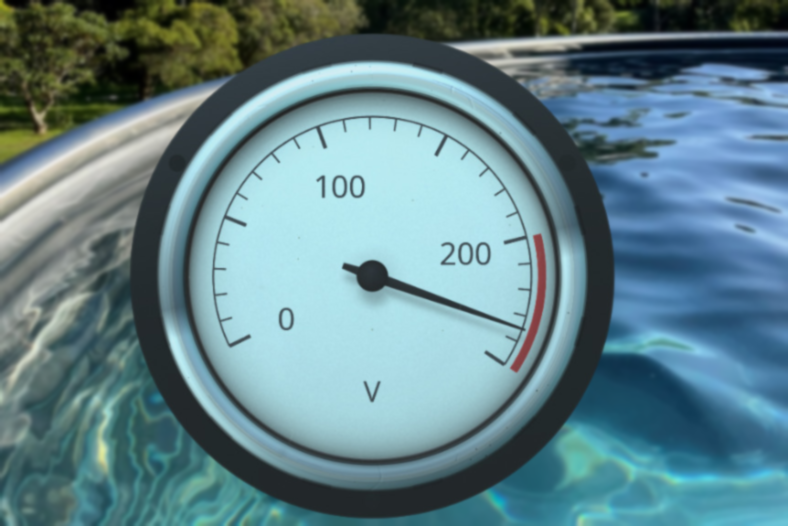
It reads 235 V
